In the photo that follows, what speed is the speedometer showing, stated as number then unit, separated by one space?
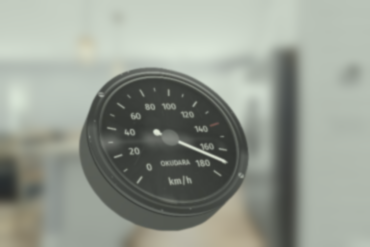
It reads 170 km/h
